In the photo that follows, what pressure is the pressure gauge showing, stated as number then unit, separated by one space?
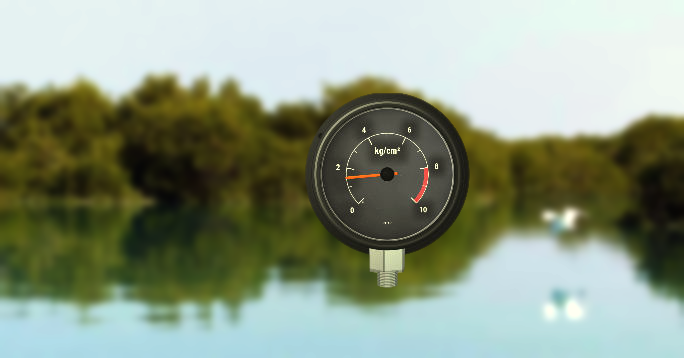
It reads 1.5 kg/cm²
